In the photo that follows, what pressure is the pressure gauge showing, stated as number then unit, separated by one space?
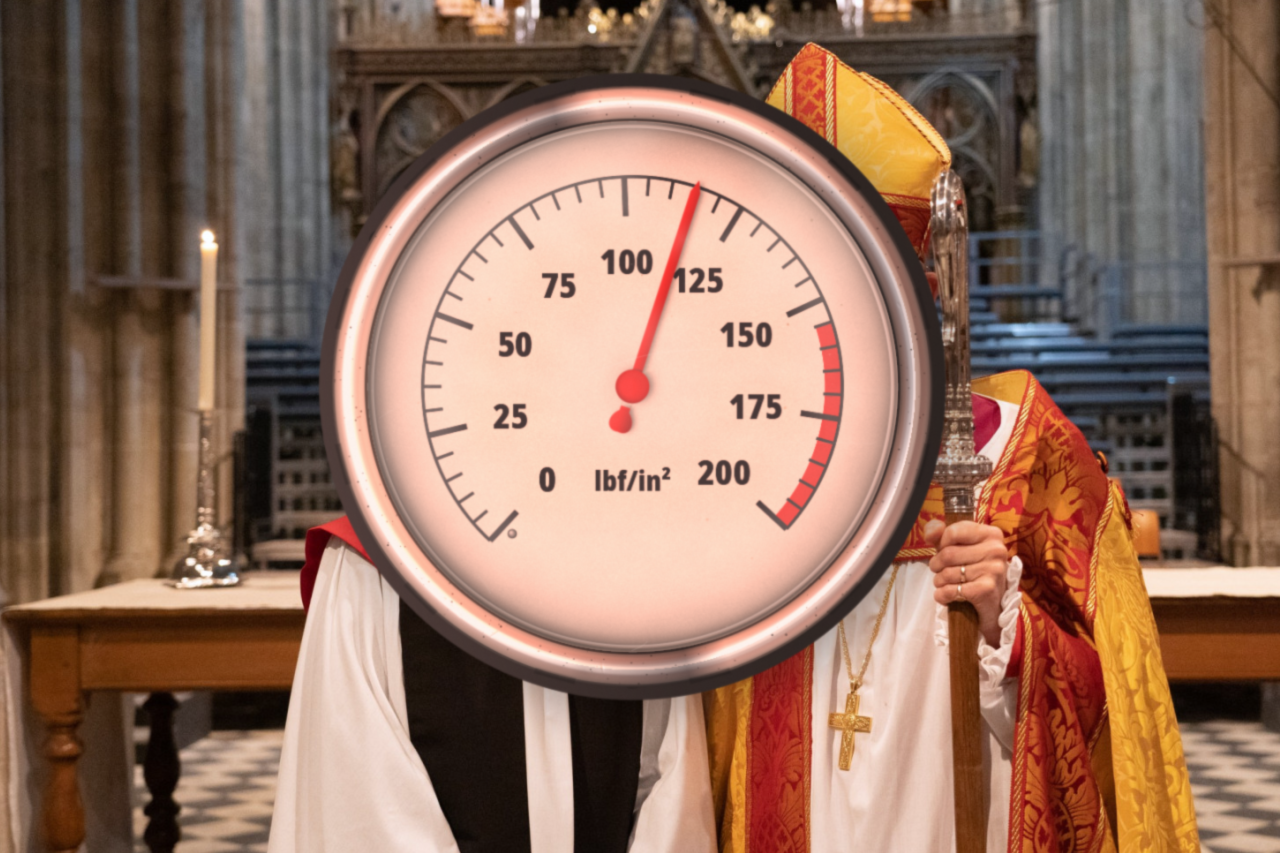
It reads 115 psi
